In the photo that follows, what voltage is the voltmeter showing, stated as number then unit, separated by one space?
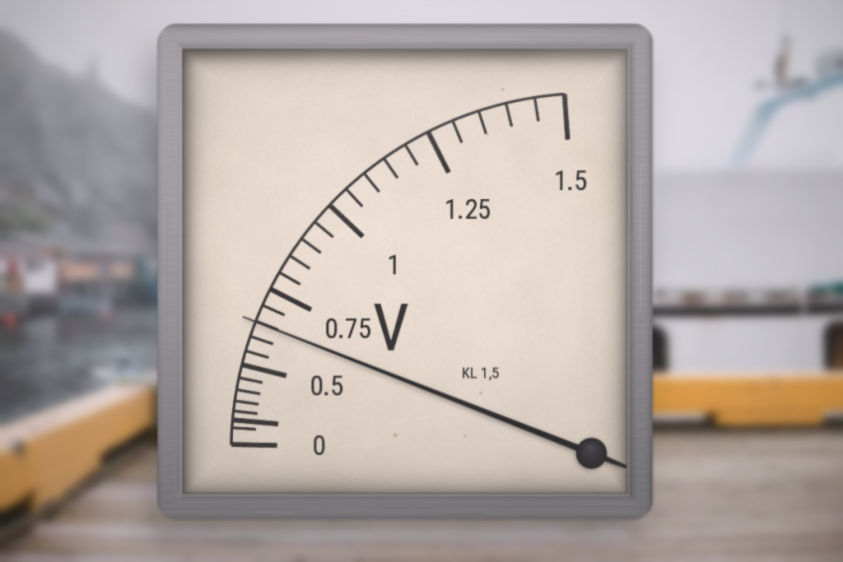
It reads 0.65 V
